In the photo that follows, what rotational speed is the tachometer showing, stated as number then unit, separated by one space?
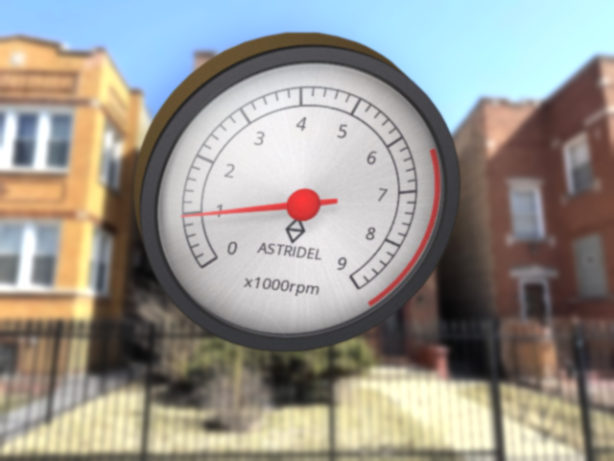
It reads 1000 rpm
